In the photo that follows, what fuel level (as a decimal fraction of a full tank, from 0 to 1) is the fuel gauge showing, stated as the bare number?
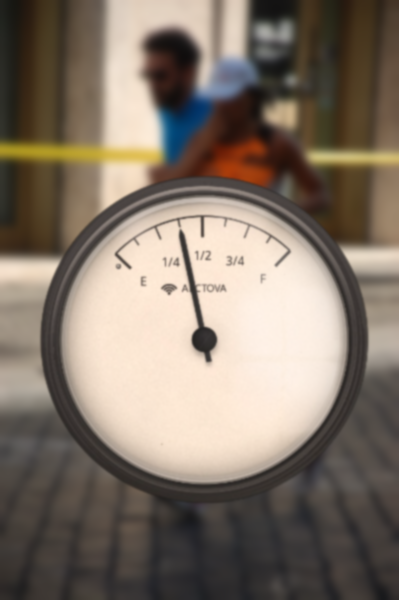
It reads 0.375
